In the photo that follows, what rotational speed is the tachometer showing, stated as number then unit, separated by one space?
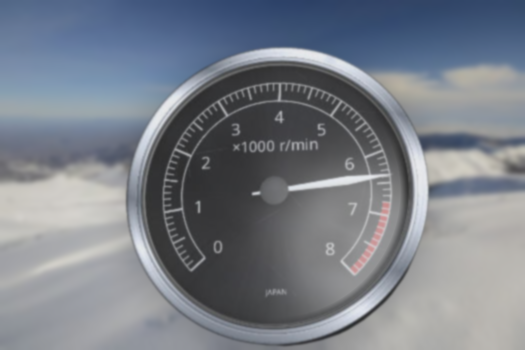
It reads 6400 rpm
